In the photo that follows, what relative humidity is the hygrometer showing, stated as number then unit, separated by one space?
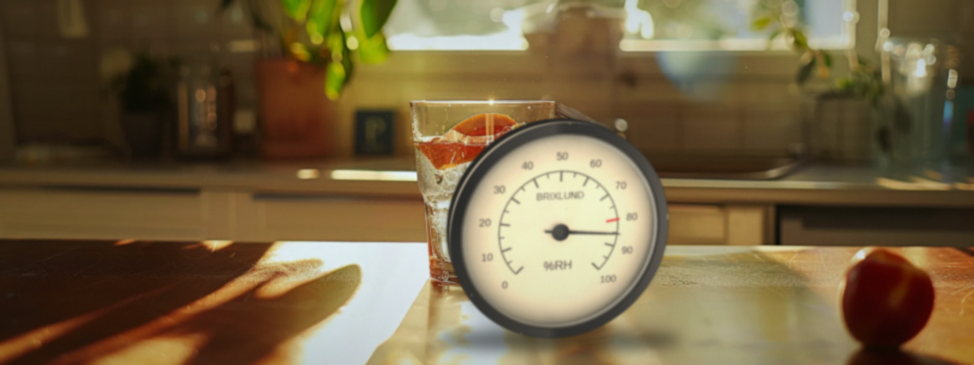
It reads 85 %
